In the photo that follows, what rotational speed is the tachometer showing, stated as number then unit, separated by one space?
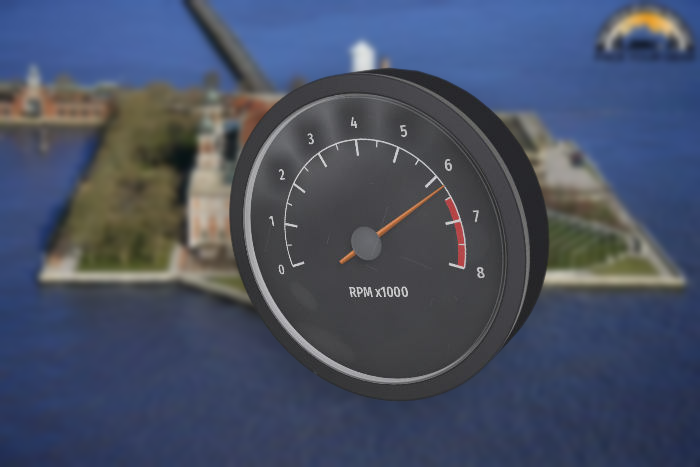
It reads 6250 rpm
